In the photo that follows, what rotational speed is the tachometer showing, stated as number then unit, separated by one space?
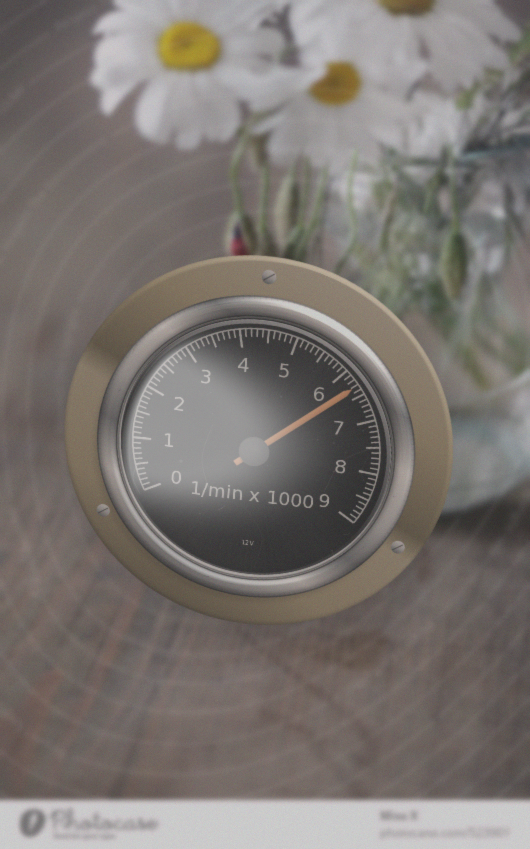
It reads 6300 rpm
